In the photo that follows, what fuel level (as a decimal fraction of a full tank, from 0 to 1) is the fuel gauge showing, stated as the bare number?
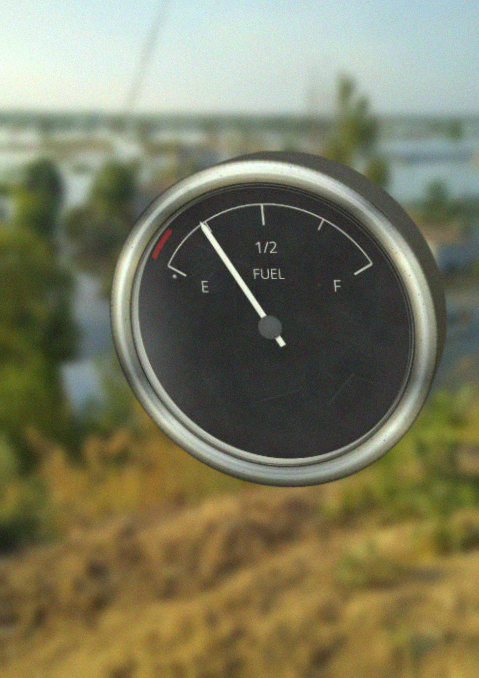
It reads 0.25
